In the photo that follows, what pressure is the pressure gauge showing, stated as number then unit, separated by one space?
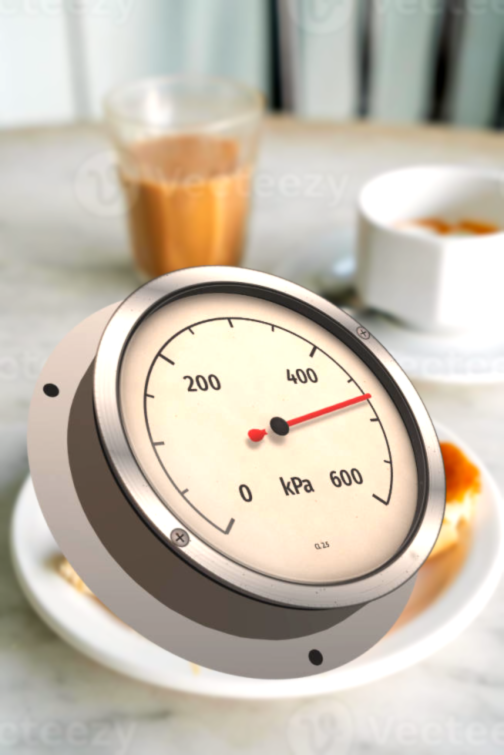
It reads 475 kPa
